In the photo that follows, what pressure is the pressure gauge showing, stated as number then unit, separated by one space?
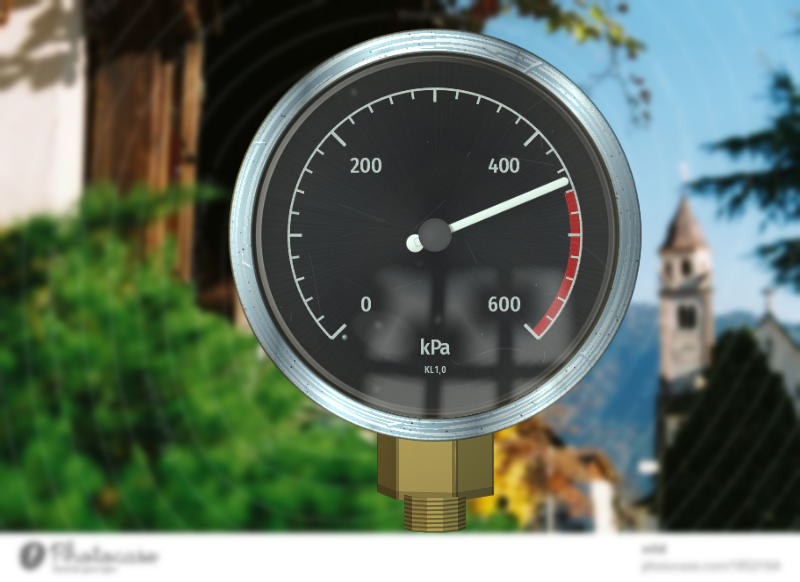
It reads 450 kPa
